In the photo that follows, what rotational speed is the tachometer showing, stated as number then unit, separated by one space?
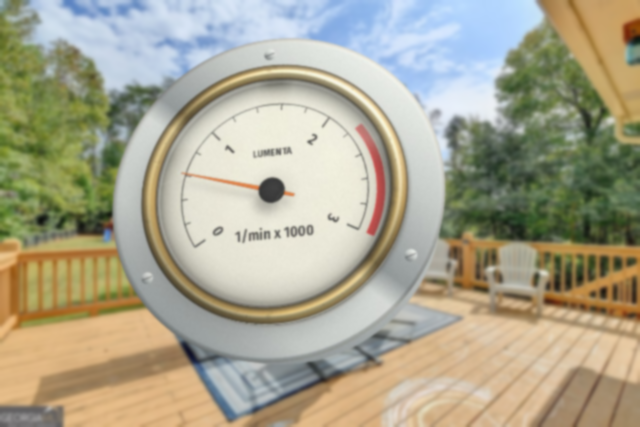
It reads 600 rpm
